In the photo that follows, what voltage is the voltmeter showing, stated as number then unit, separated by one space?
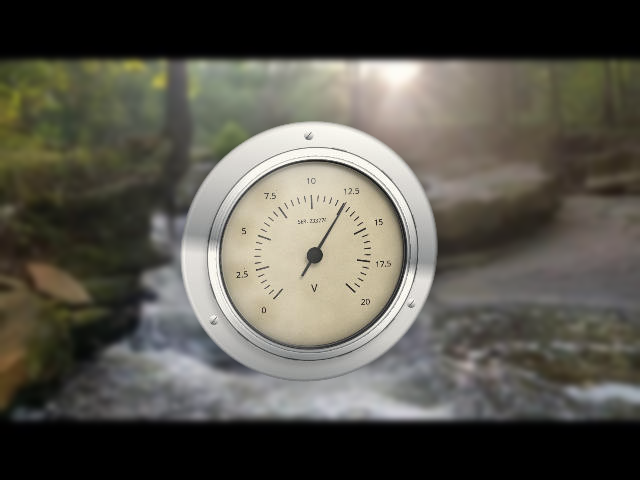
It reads 12.5 V
